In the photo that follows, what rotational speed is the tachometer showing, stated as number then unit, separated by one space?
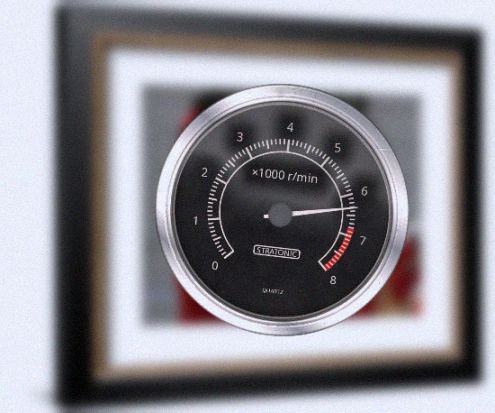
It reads 6300 rpm
